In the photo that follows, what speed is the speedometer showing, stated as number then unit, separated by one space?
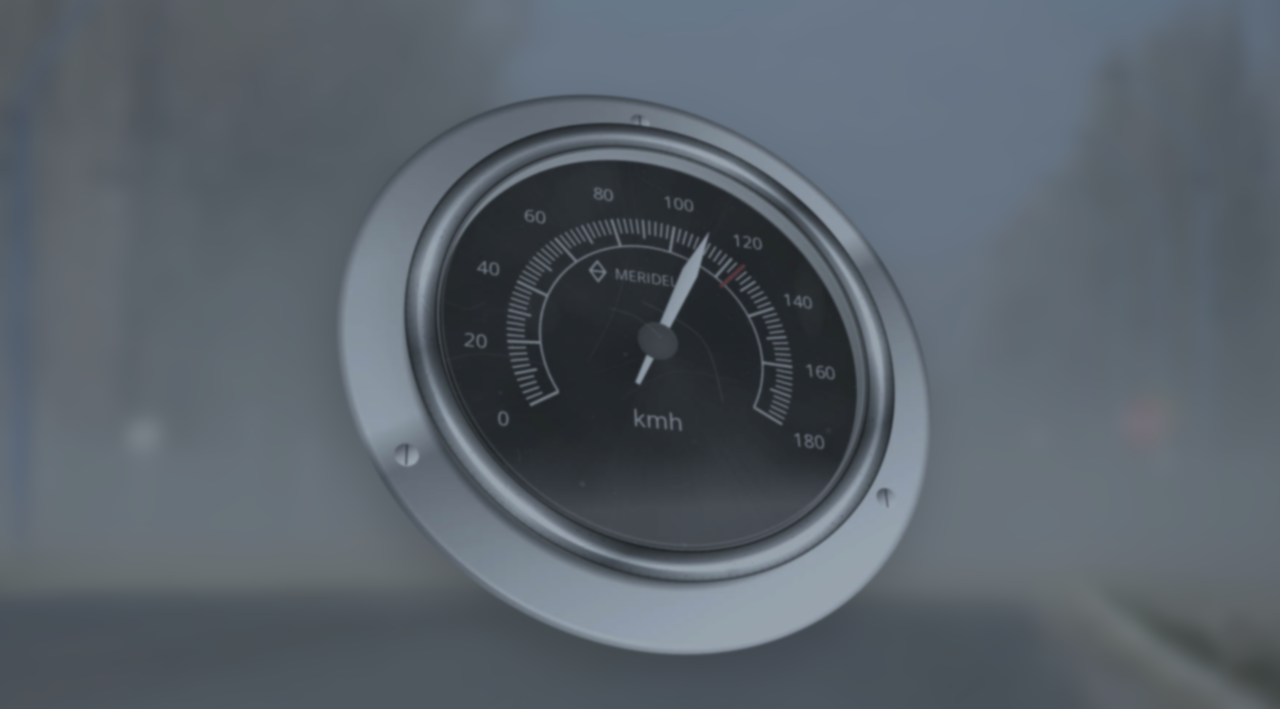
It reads 110 km/h
